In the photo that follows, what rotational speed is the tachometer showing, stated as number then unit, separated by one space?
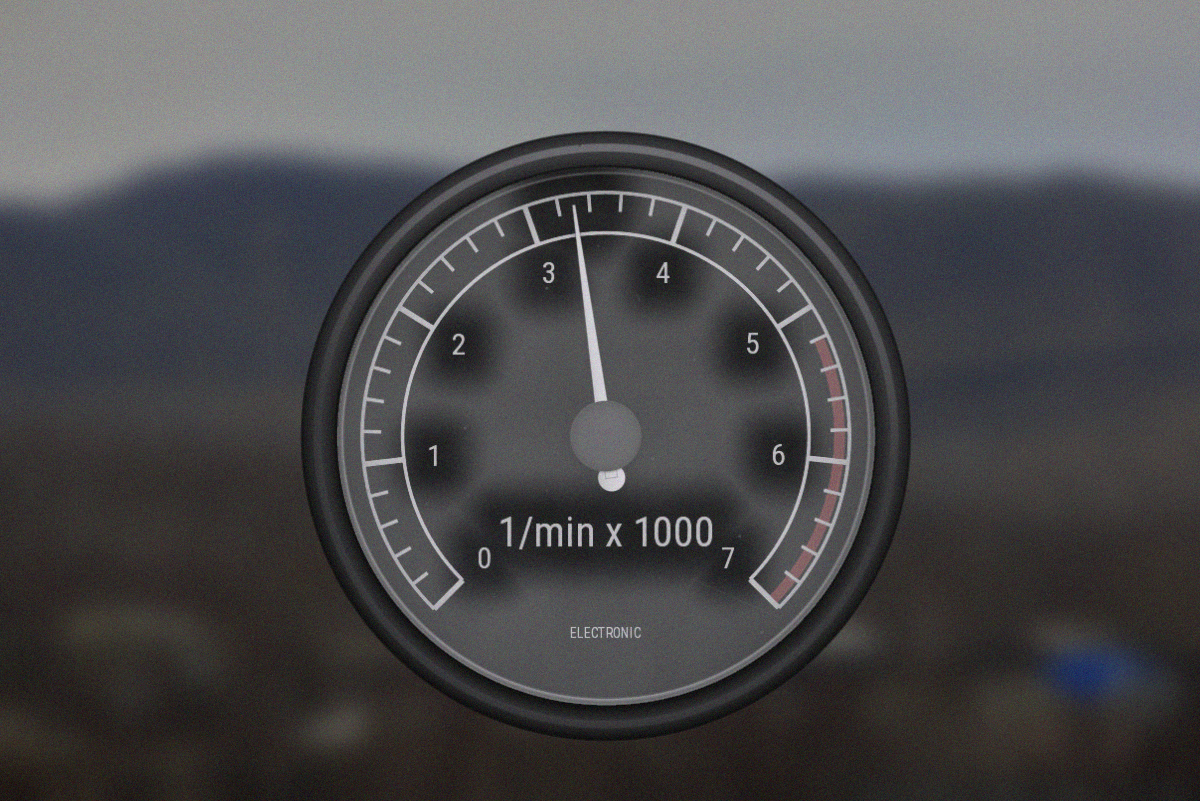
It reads 3300 rpm
